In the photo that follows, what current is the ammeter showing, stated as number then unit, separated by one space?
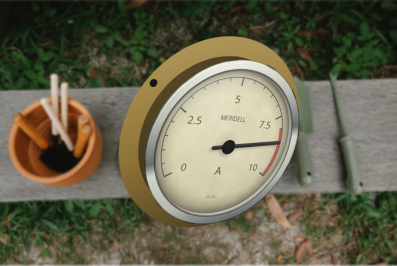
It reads 8.5 A
